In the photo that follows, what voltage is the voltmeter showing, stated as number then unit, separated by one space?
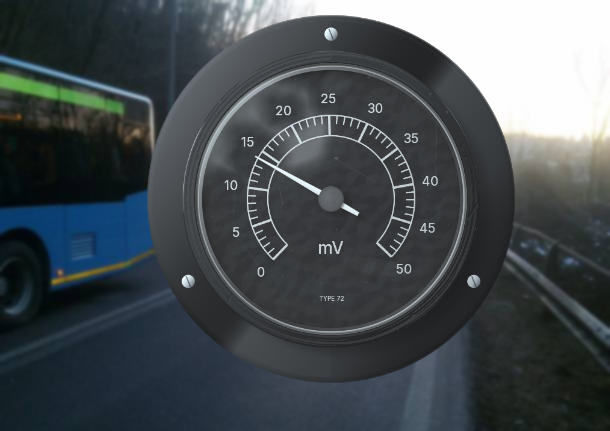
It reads 14 mV
